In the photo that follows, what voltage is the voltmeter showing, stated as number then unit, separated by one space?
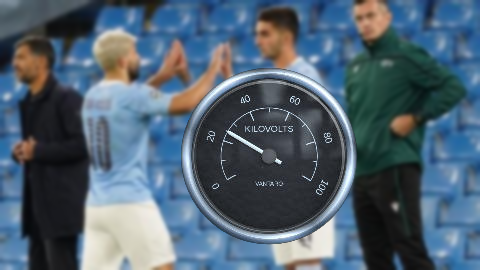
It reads 25 kV
